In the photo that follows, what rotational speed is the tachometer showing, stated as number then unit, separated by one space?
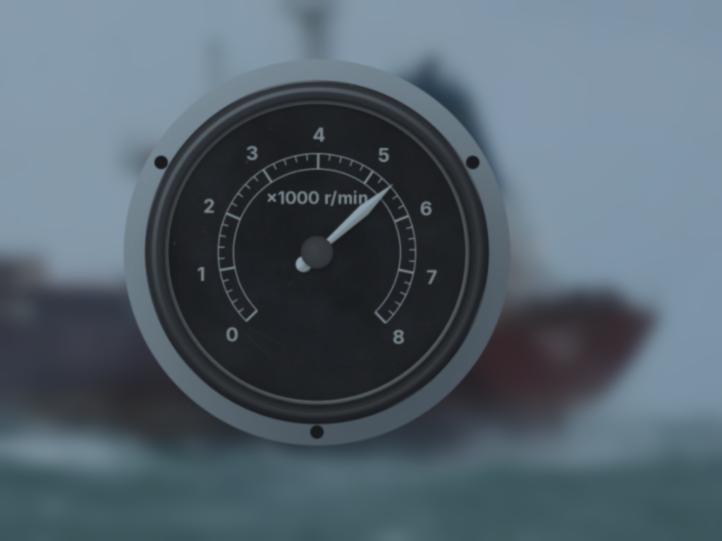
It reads 5400 rpm
